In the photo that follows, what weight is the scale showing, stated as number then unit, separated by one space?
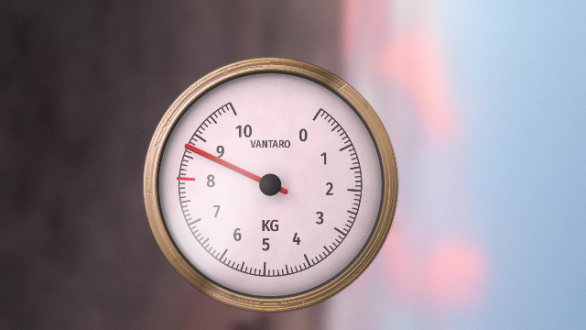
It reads 8.7 kg
